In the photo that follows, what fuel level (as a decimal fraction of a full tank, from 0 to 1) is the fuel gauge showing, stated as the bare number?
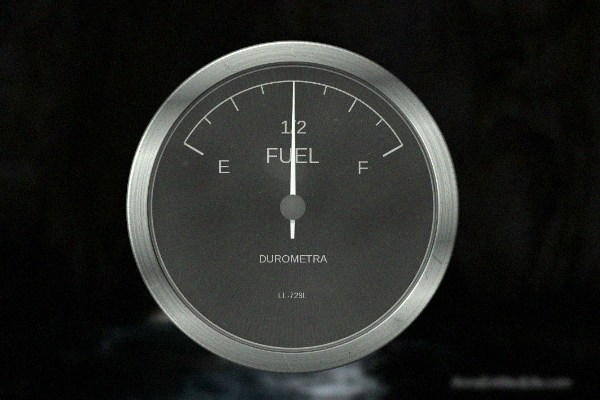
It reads 0.5
